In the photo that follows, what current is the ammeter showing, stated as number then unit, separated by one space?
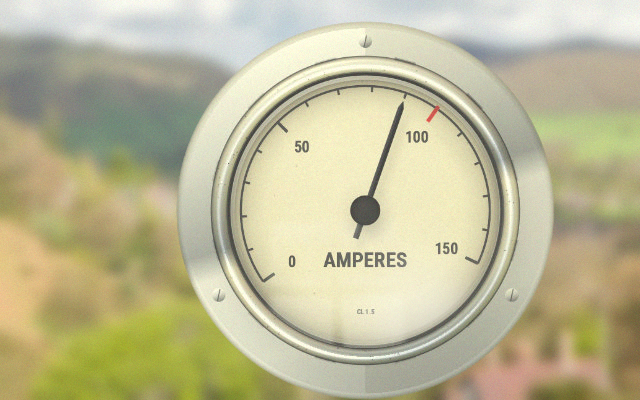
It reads 90 A
